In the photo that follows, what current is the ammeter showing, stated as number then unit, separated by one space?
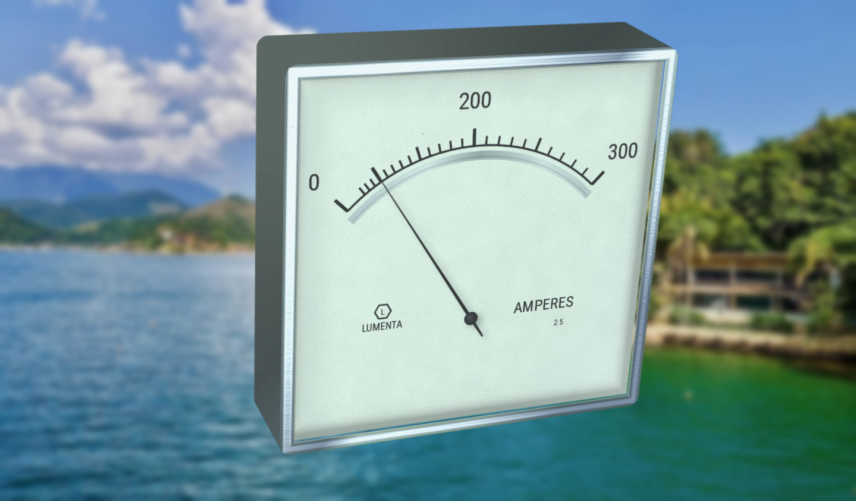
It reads 100 A
